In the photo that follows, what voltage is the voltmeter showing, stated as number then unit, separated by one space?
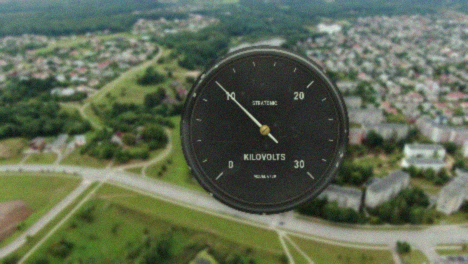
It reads 10 kV
